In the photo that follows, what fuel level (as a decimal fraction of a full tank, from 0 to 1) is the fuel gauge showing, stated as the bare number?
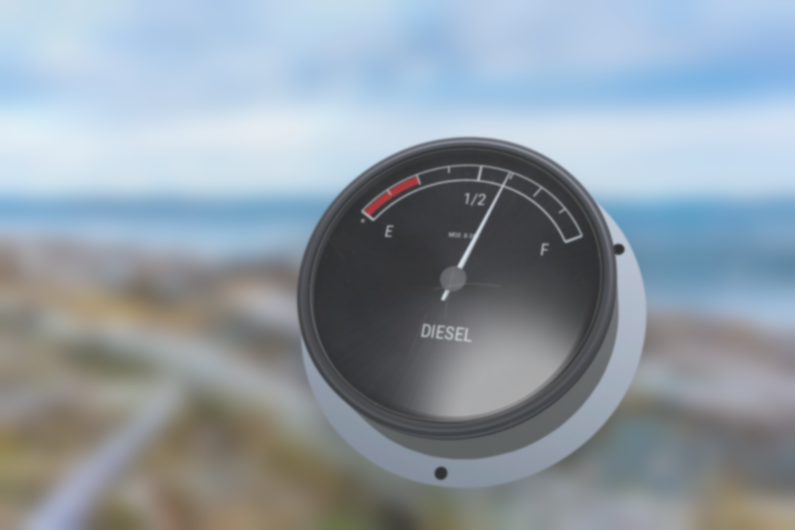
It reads 0.625
